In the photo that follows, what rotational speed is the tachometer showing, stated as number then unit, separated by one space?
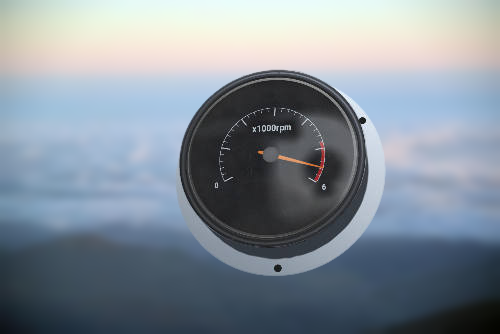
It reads 5600 rpm
